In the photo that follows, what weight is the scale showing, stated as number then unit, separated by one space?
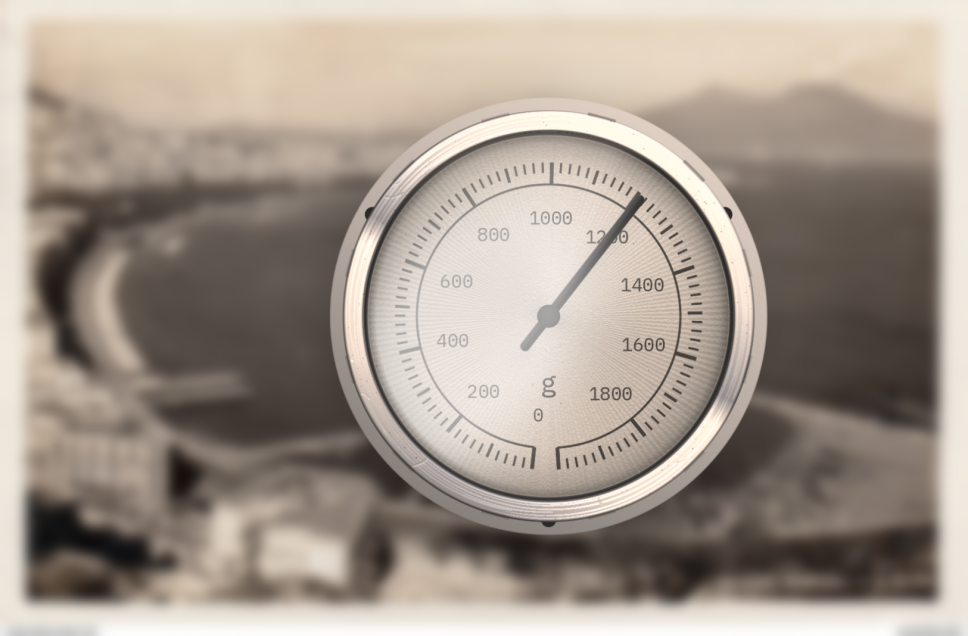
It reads 1210 g
